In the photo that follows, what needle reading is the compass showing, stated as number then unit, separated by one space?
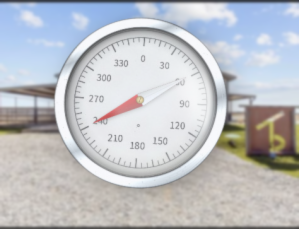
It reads 240 °
